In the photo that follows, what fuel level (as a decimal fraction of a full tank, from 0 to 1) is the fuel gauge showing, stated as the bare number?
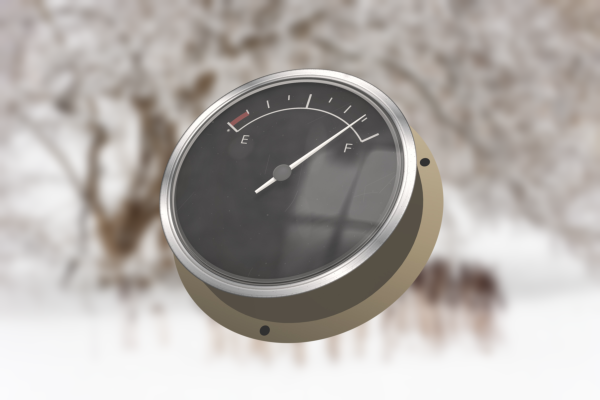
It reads 0.875
